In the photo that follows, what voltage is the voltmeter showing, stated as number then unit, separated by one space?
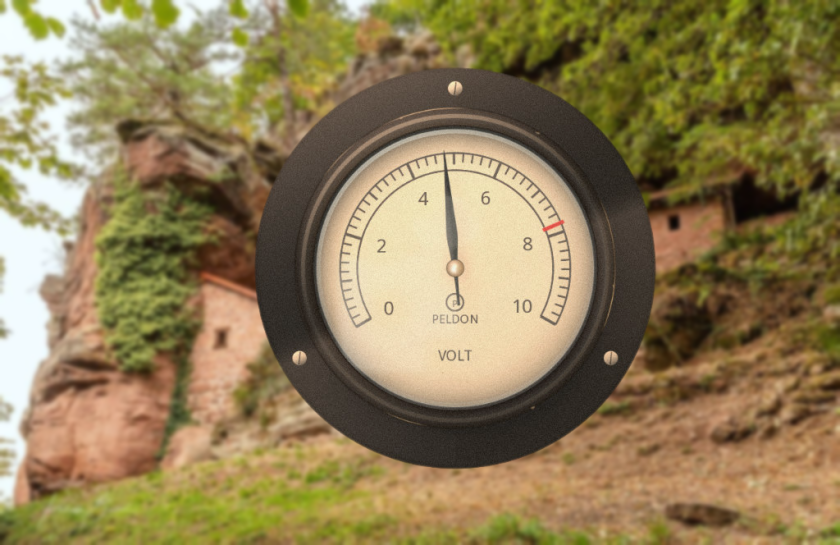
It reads 4.8 V
